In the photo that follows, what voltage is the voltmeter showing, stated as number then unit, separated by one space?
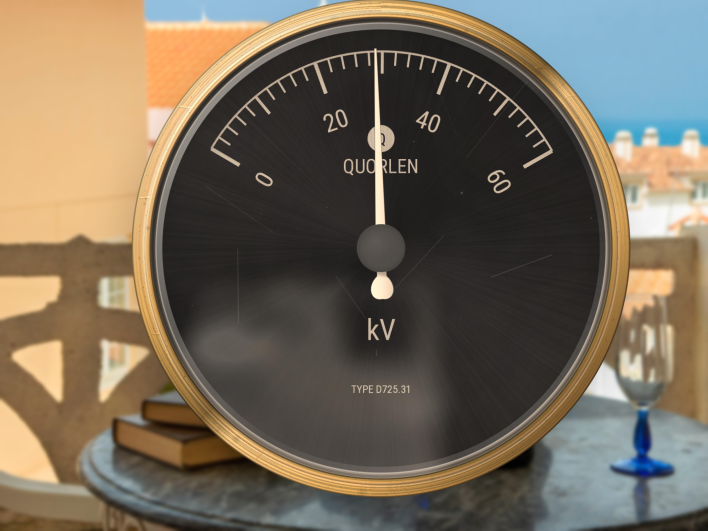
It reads 29 kV
